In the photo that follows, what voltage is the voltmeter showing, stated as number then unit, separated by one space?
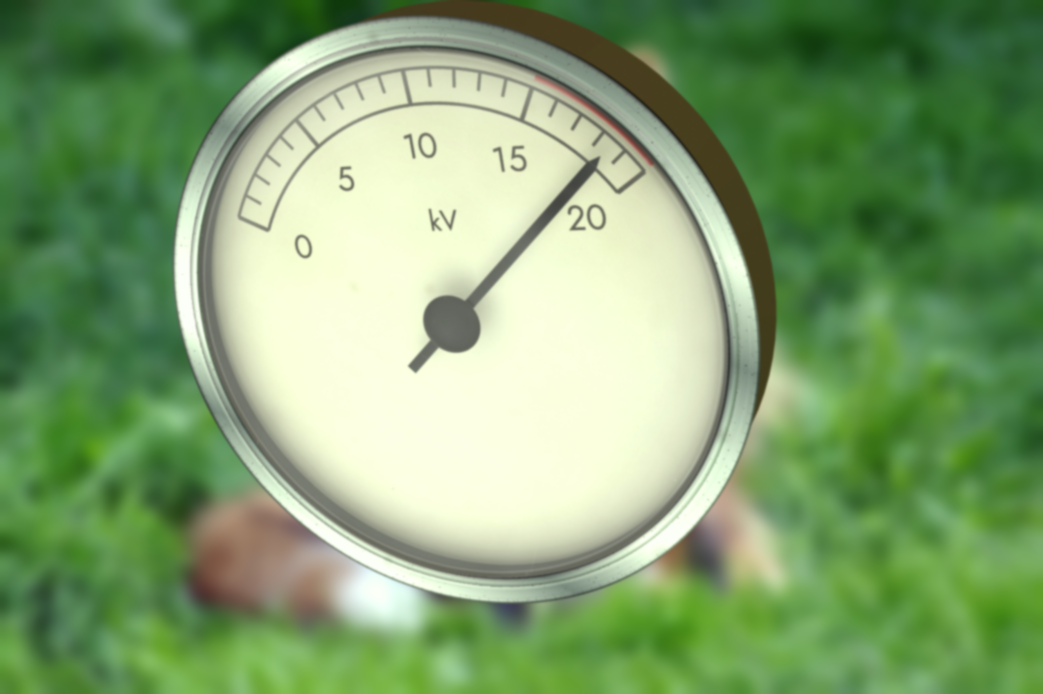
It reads 18.5 kV
